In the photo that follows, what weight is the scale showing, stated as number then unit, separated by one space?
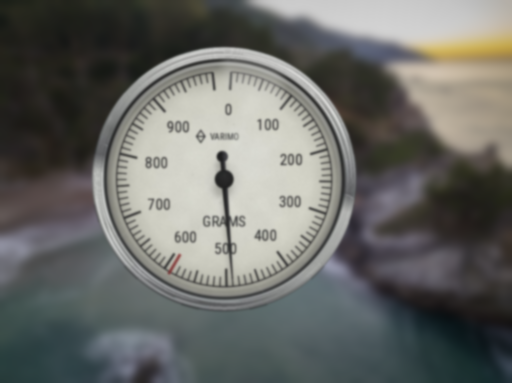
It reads 490 g
